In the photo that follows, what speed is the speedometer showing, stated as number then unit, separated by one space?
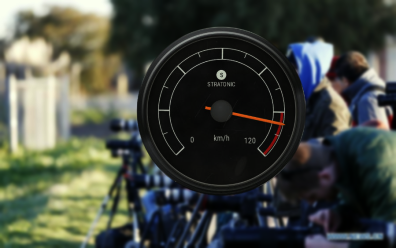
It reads 105 km/h
